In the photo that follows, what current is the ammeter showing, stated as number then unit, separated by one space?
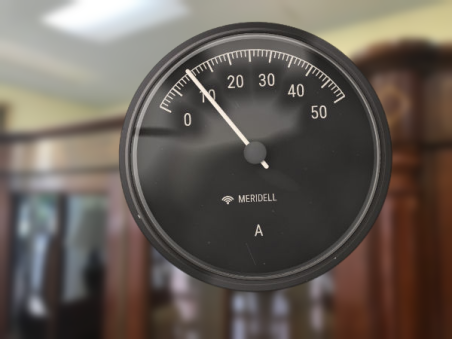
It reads 10 A
